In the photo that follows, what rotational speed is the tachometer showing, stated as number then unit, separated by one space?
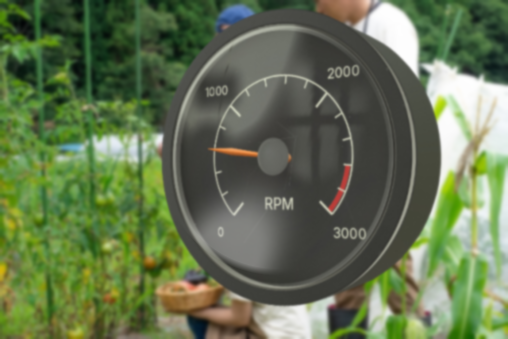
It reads 600 rpm
